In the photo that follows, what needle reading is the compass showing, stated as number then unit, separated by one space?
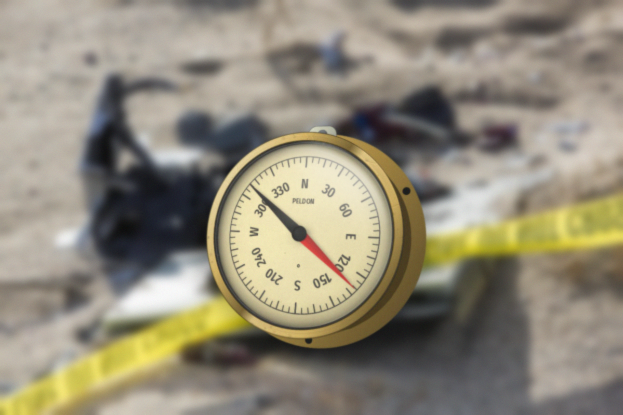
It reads 130 °
